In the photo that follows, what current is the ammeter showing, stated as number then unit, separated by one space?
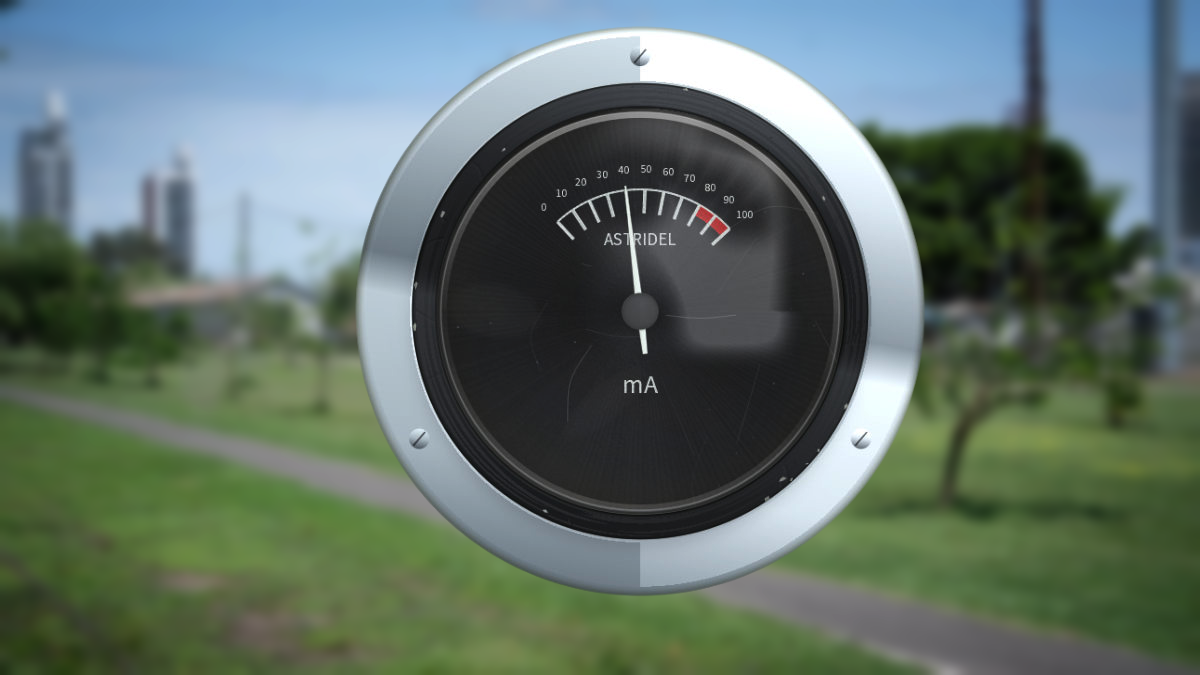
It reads 40 mA
